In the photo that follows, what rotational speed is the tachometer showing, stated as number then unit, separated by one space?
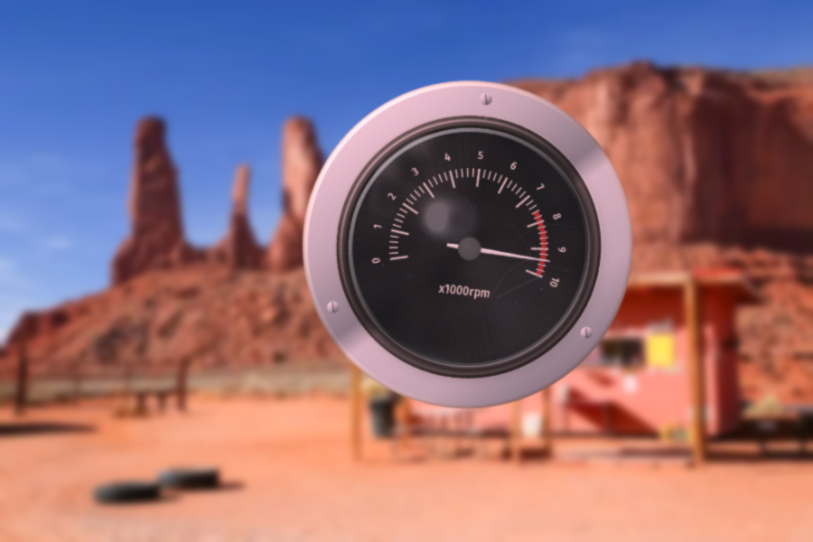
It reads 9400 rpm
